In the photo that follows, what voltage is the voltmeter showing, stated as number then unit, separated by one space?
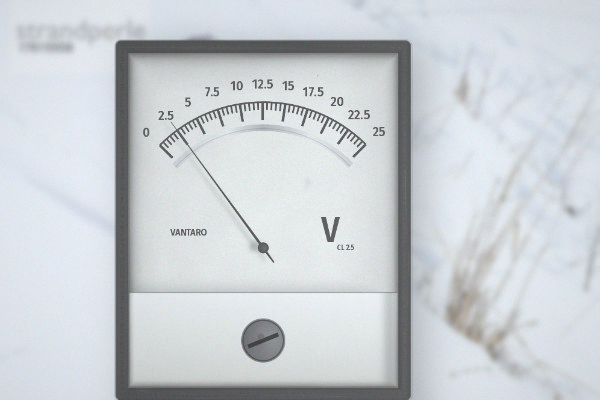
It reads 2.5 V
